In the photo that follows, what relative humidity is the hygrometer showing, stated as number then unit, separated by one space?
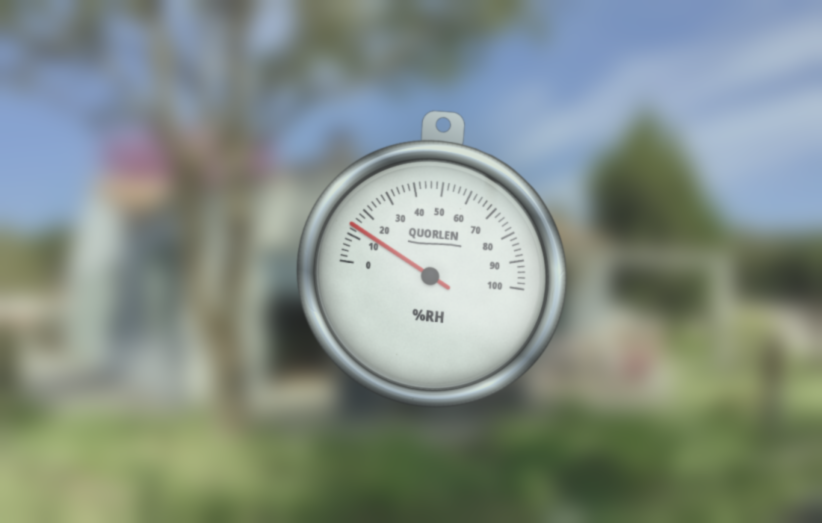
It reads 14 %
